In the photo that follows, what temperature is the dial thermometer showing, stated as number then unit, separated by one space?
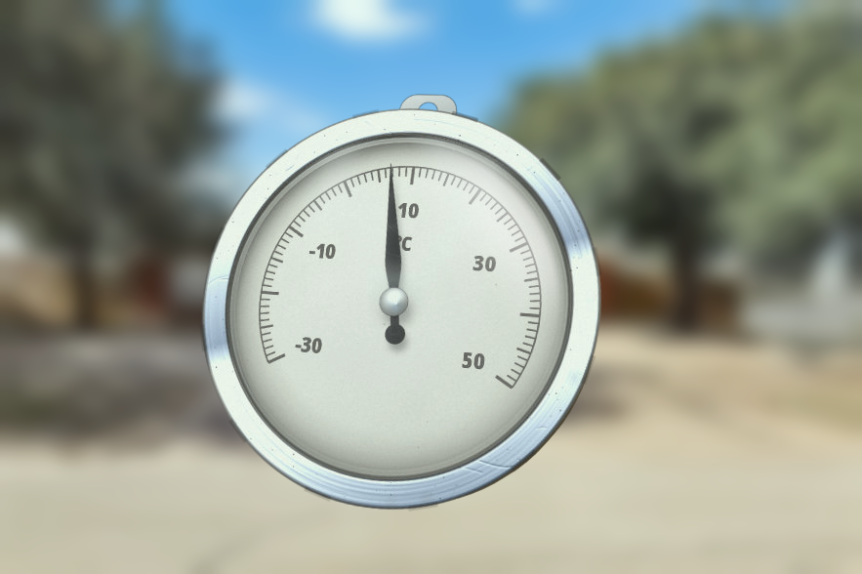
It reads 7 °C
